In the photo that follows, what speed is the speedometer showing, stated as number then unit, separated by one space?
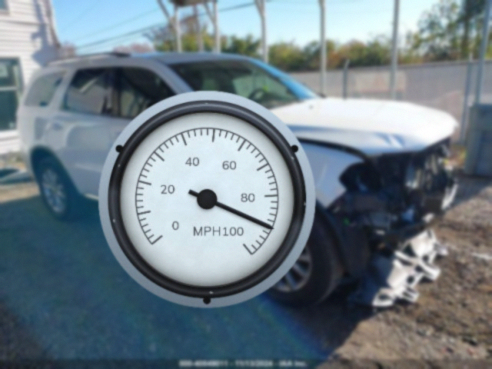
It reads 90 mph
